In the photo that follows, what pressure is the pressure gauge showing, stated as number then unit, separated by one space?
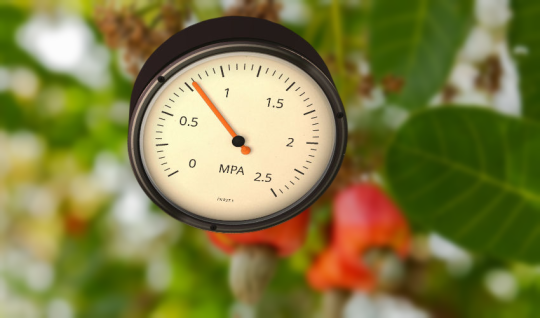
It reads 0.8 MPa
